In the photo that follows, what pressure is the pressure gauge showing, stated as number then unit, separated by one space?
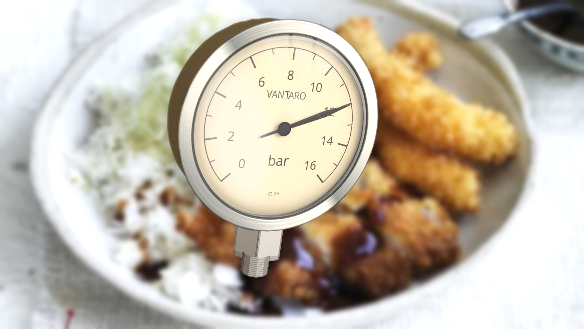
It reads 12 bar
